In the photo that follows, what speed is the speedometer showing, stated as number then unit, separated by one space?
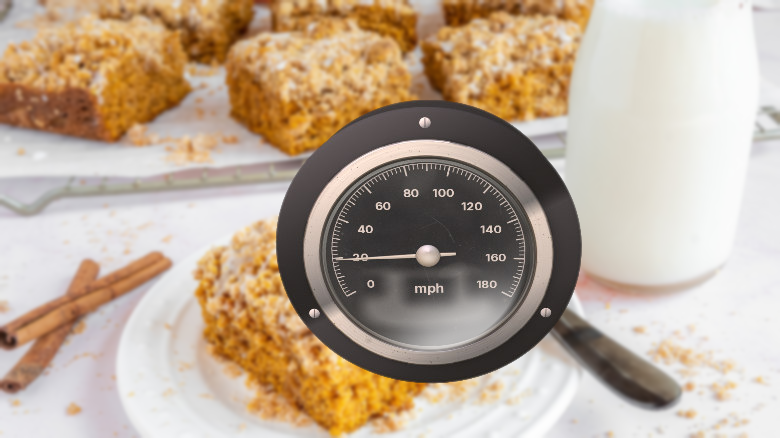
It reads 20 mph
